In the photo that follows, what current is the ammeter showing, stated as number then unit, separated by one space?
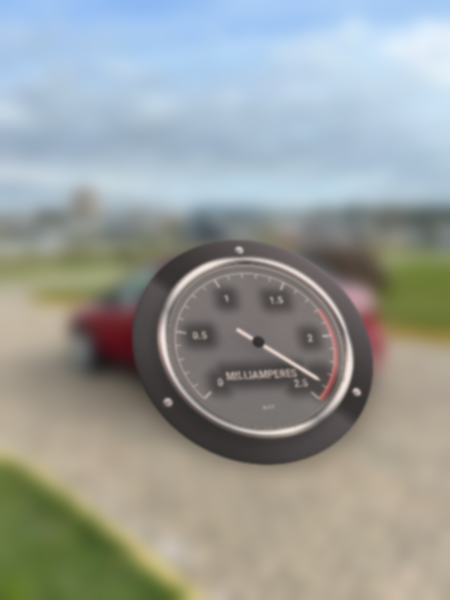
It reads 2.4 mA
